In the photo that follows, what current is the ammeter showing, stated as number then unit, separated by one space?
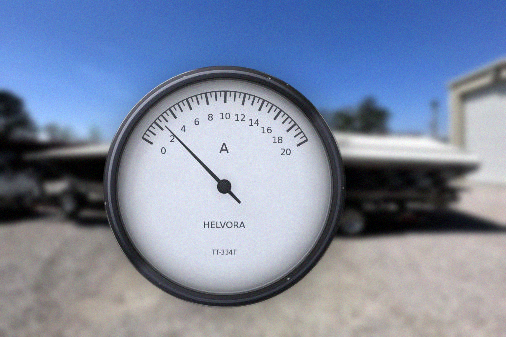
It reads 2.5 A
